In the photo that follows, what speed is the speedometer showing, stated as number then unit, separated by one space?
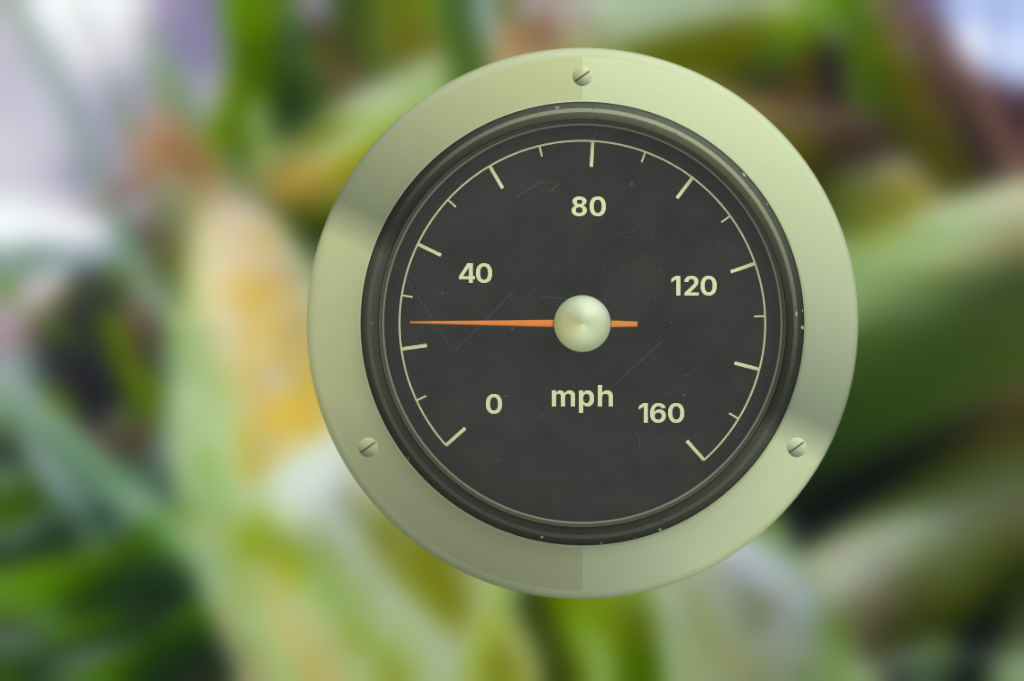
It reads 25 mph
